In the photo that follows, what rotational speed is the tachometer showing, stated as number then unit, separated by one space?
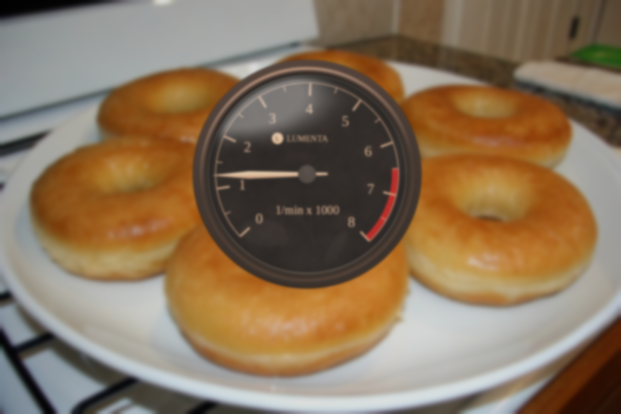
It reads 1250 rpm
